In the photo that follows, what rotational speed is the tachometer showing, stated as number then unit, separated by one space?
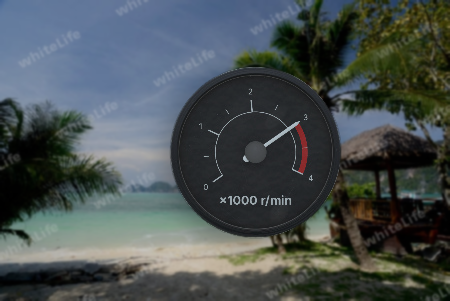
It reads 3000 rpm
